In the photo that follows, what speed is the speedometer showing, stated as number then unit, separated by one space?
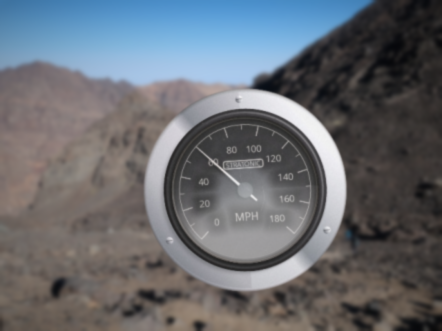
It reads 60 mph
